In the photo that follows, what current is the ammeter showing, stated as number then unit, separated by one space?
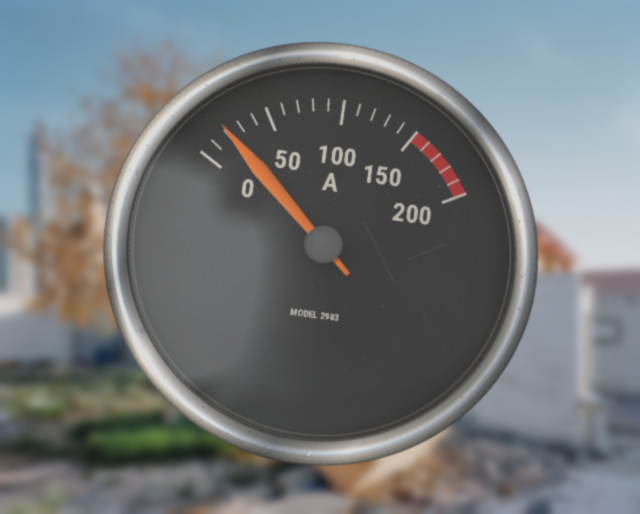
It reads 20 A
